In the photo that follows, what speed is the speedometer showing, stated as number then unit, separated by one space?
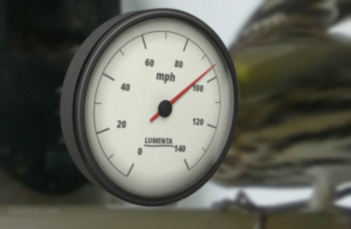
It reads 95 mph
